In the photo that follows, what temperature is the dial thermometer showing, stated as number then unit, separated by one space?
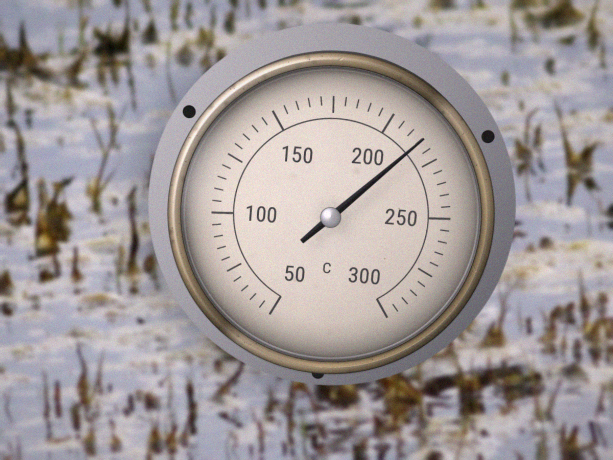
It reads 215 °C
